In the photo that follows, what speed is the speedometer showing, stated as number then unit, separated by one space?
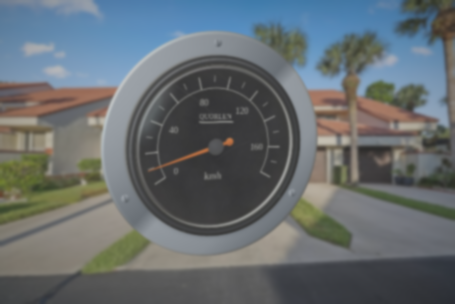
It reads 10 km/h
